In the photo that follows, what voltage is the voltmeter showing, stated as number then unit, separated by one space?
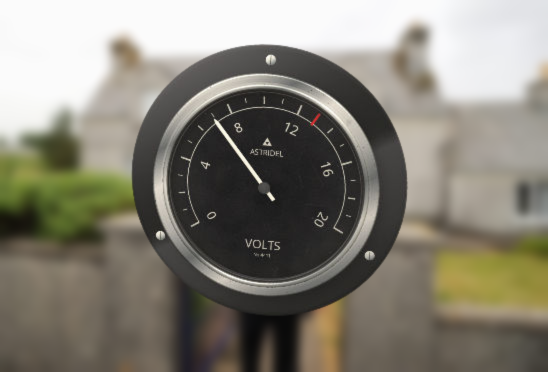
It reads 7 V
